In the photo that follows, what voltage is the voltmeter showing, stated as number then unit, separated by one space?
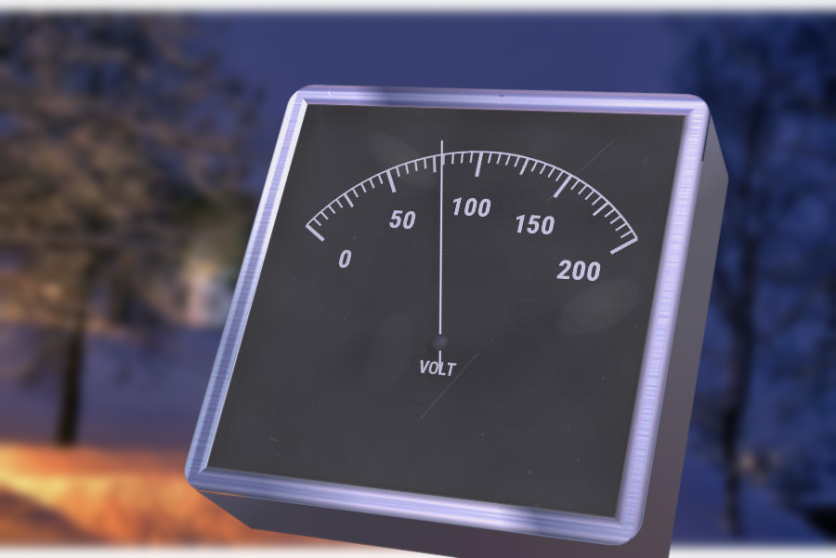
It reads 80 V
